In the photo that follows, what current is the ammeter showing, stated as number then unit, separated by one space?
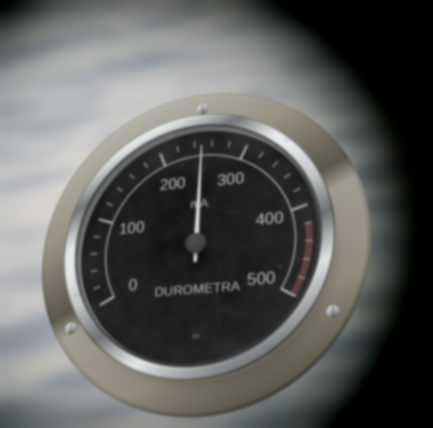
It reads 250 mA
